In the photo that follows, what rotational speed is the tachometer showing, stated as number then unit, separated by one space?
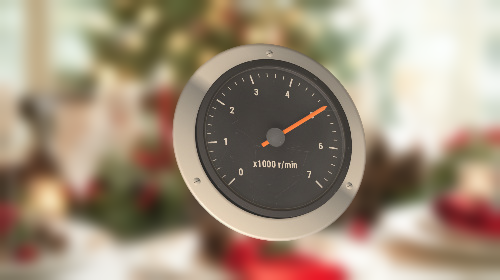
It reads 5000 rpm
